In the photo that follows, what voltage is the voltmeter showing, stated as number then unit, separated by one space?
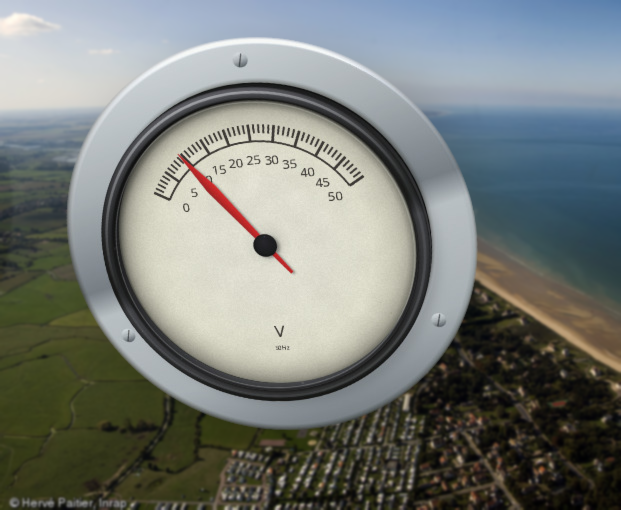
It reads 10 V
